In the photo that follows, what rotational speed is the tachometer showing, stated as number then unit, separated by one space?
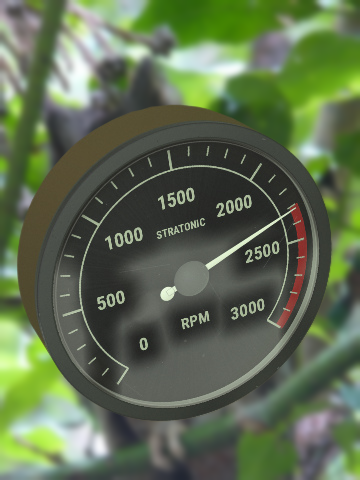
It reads 2300 rpm
